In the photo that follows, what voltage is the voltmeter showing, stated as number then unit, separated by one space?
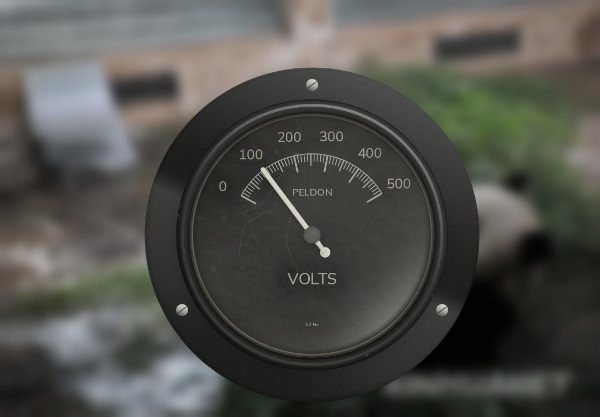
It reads 100 V
